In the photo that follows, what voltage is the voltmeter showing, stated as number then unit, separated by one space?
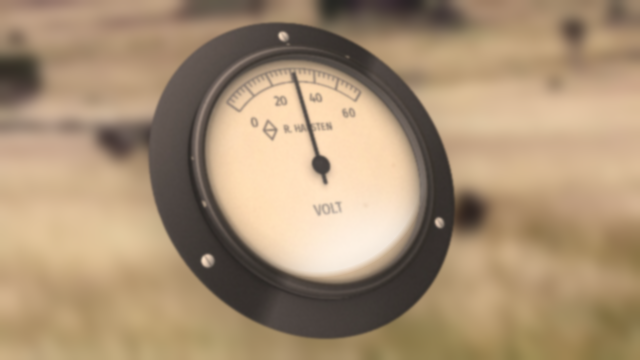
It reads 30 V
